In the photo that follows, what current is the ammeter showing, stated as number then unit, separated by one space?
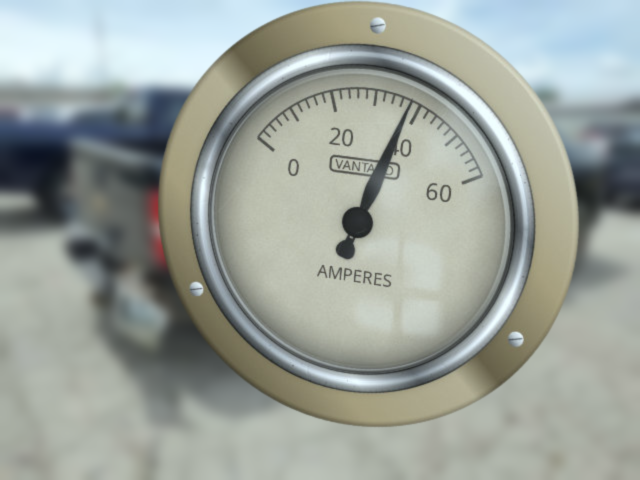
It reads 38 A
